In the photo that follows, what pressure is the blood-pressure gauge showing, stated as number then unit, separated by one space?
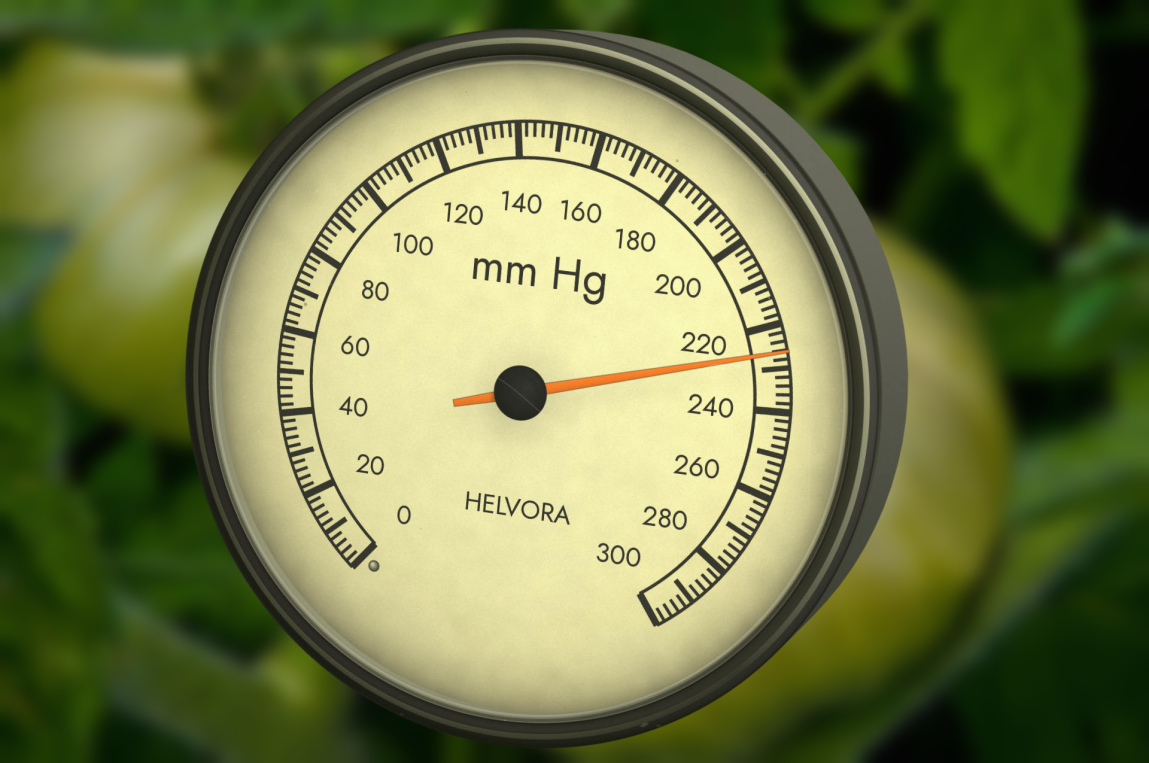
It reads 226 mmHg
